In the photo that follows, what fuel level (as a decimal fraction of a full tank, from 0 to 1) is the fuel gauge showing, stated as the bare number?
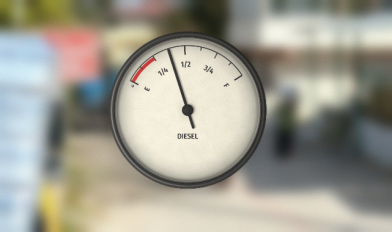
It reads 0.375
